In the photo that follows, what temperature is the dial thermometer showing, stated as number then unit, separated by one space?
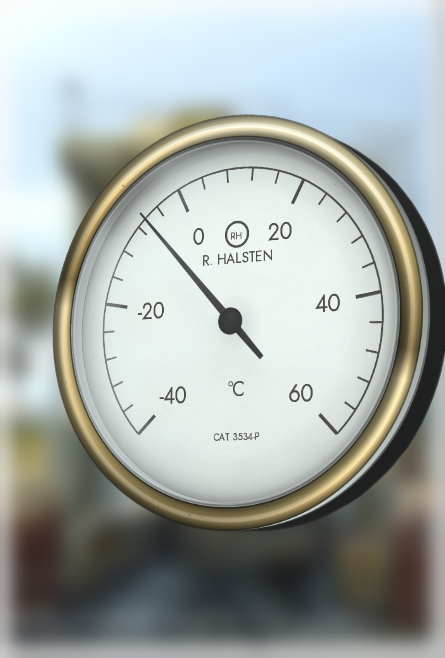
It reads -6 °C
